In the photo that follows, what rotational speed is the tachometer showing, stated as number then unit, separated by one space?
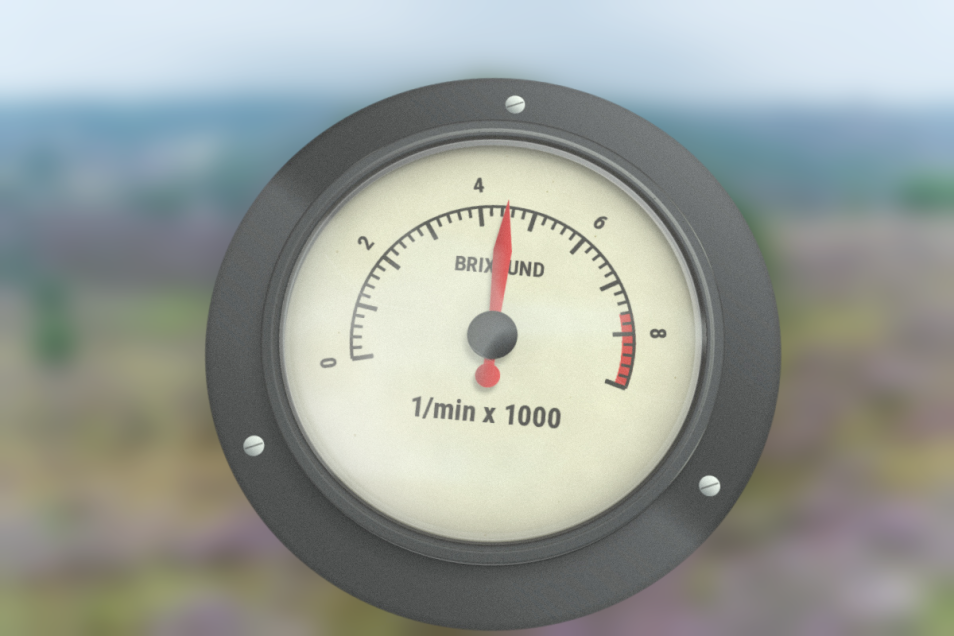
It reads 4500 rpm
